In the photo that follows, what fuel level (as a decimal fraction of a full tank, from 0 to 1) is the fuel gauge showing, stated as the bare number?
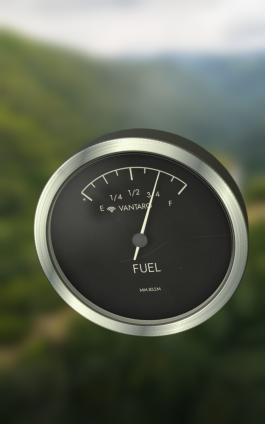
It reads 0.75
